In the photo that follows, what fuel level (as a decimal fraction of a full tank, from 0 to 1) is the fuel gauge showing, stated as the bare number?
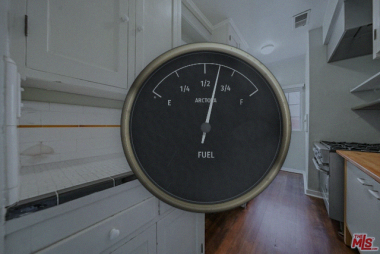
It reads 0.625
